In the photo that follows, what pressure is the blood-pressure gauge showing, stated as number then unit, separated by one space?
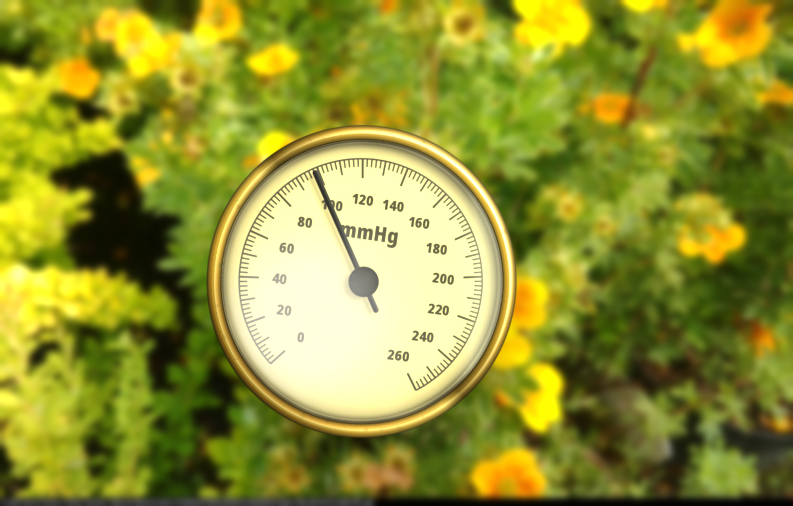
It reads 98 mmHg
